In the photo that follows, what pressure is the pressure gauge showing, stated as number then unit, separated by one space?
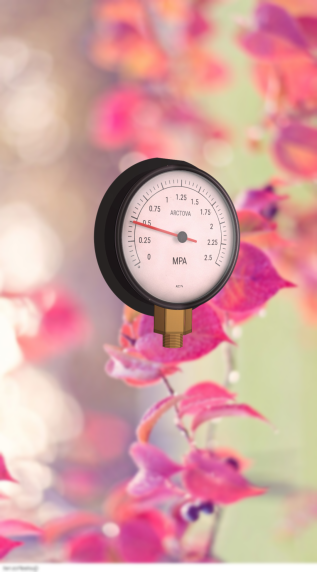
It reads 0.45 MPa
